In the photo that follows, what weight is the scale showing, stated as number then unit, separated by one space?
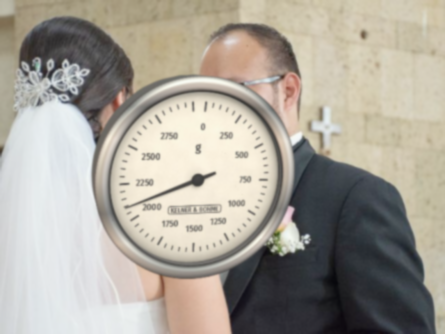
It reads 2100 g
